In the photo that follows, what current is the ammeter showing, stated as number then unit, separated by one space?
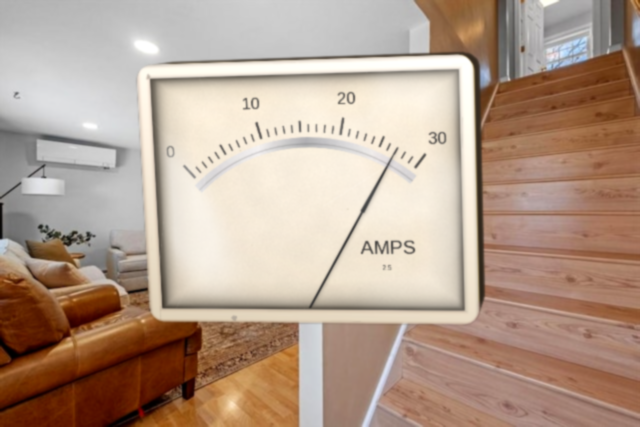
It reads 27 A
